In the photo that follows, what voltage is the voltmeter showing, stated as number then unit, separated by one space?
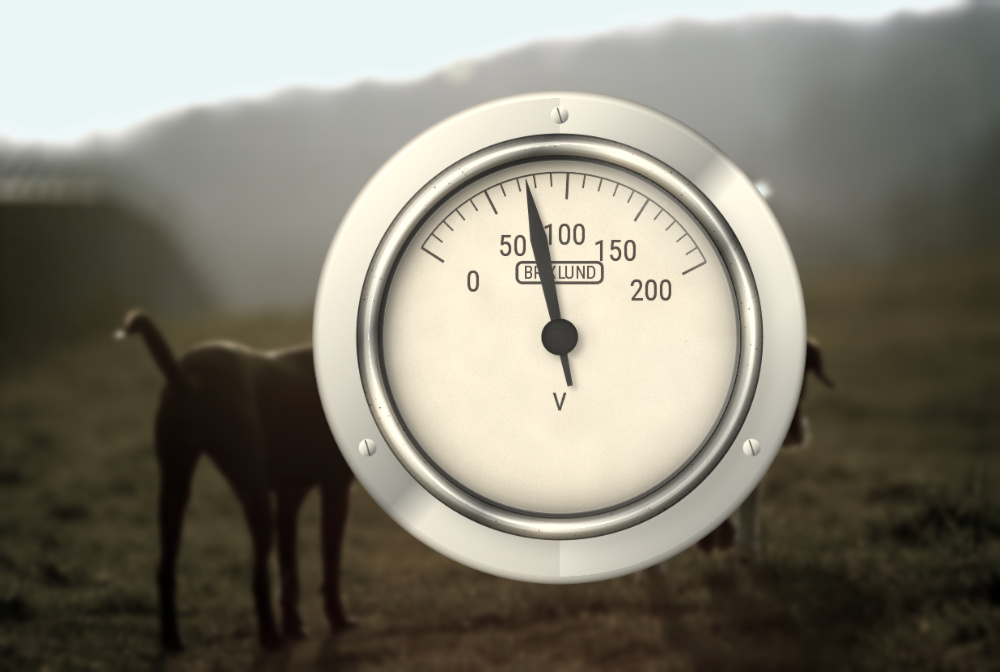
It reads 75 V
